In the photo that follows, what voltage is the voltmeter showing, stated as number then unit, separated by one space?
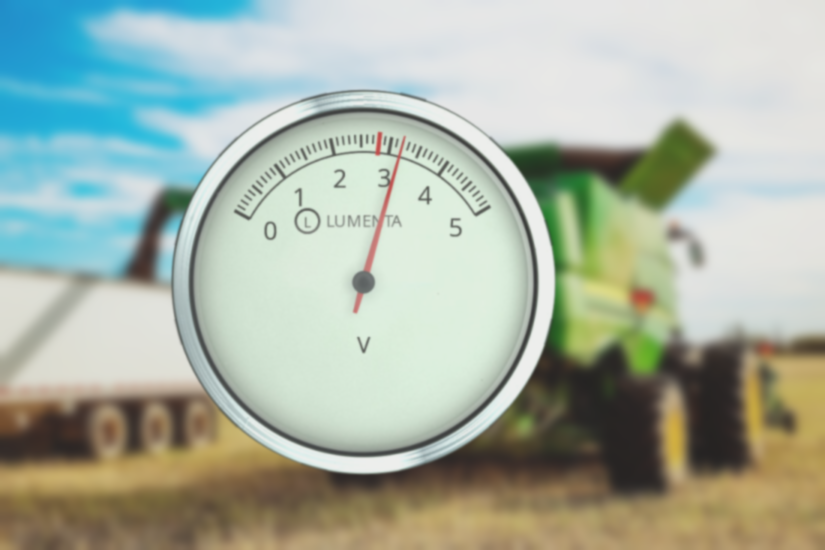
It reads 3.2 V
